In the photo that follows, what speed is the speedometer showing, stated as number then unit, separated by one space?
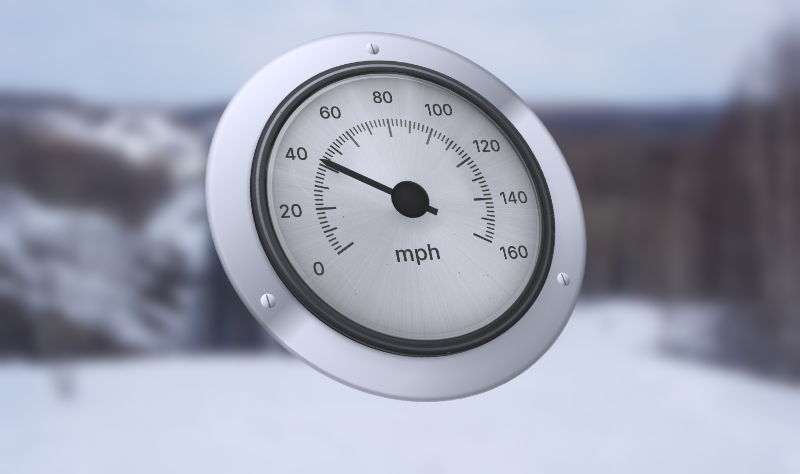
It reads 40 mph
